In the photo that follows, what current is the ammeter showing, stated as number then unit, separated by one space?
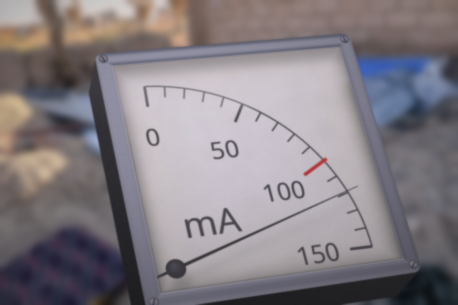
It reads 120 mA
